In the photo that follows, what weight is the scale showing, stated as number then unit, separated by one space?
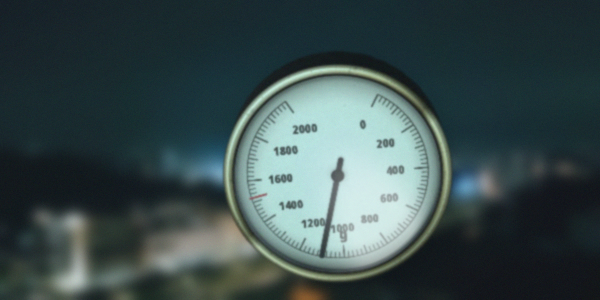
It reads 1100 g
